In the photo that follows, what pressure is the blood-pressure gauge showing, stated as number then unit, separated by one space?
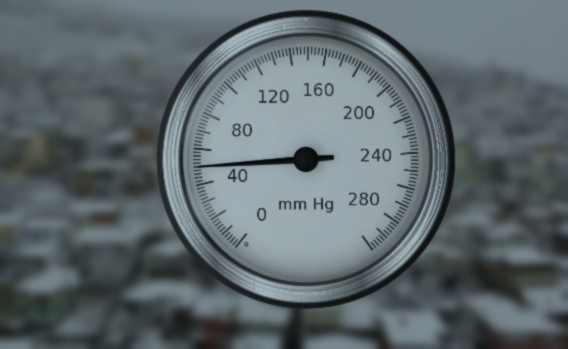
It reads 50 mmHg
